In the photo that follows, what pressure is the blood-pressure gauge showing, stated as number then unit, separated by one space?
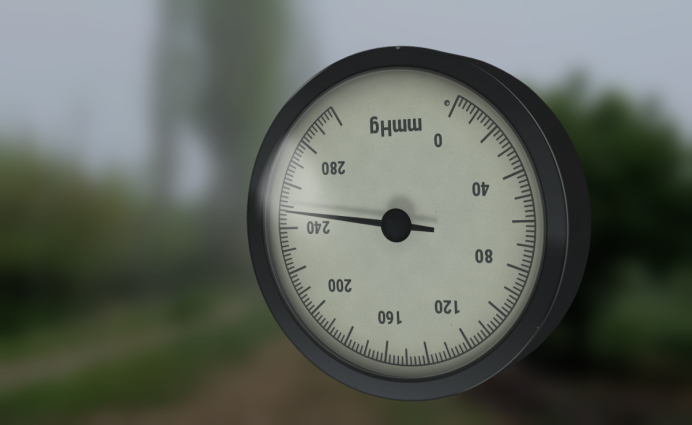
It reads 248 mmHg
